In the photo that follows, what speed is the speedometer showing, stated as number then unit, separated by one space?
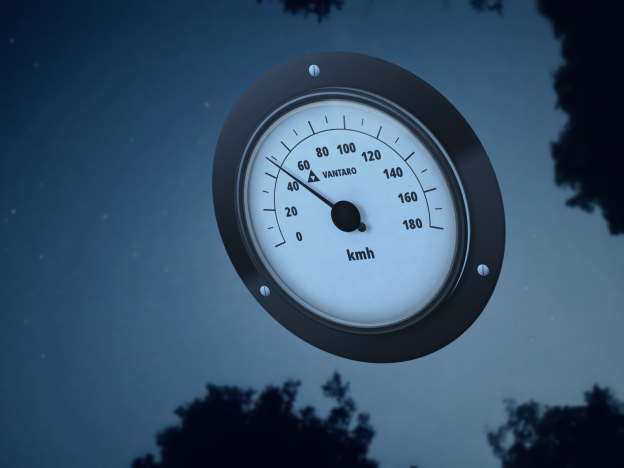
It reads 50 km/h
